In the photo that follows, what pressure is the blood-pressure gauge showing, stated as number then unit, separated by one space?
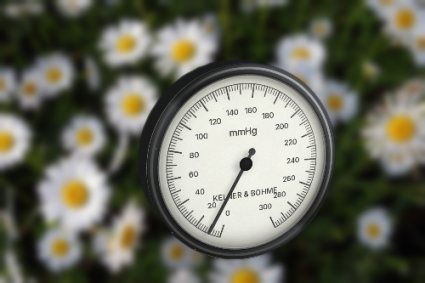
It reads 10 mmHg
